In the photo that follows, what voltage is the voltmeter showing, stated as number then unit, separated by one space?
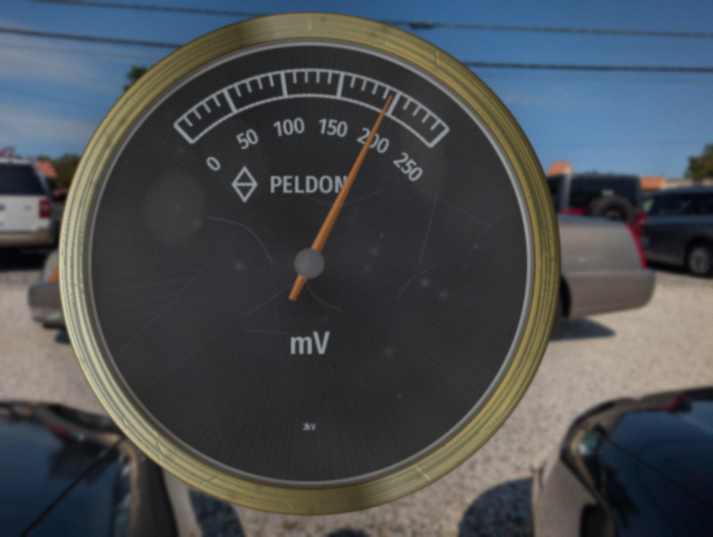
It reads 195 mV
